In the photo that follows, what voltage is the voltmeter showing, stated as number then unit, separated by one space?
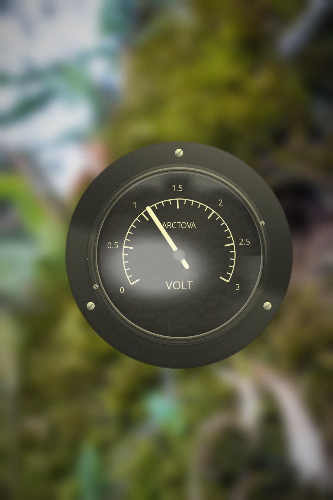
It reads 1.1 V
